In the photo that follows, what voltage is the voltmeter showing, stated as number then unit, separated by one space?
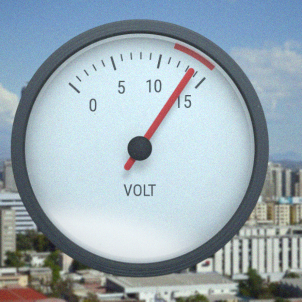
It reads 13.5 V
